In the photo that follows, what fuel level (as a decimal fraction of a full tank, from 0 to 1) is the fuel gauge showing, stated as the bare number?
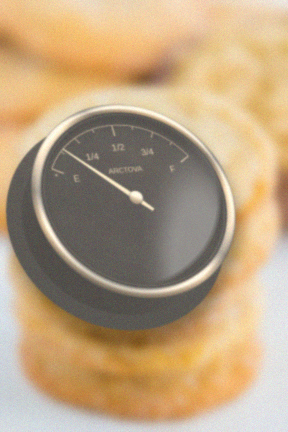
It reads 0.125
